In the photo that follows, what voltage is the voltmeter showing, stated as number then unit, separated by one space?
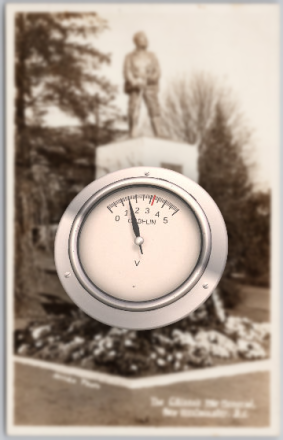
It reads 1.5 V
